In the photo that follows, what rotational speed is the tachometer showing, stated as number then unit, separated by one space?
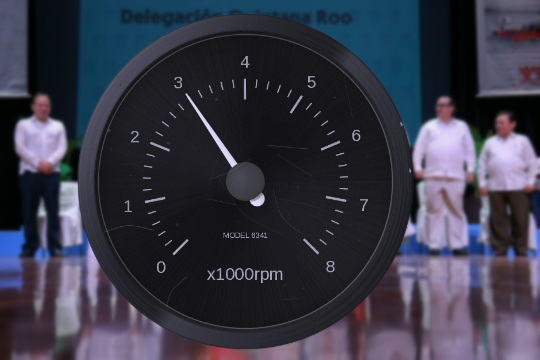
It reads 3000 rpm
